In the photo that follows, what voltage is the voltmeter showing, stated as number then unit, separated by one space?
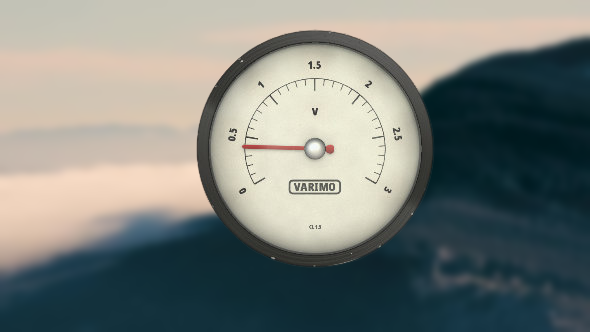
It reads 0.4 V
